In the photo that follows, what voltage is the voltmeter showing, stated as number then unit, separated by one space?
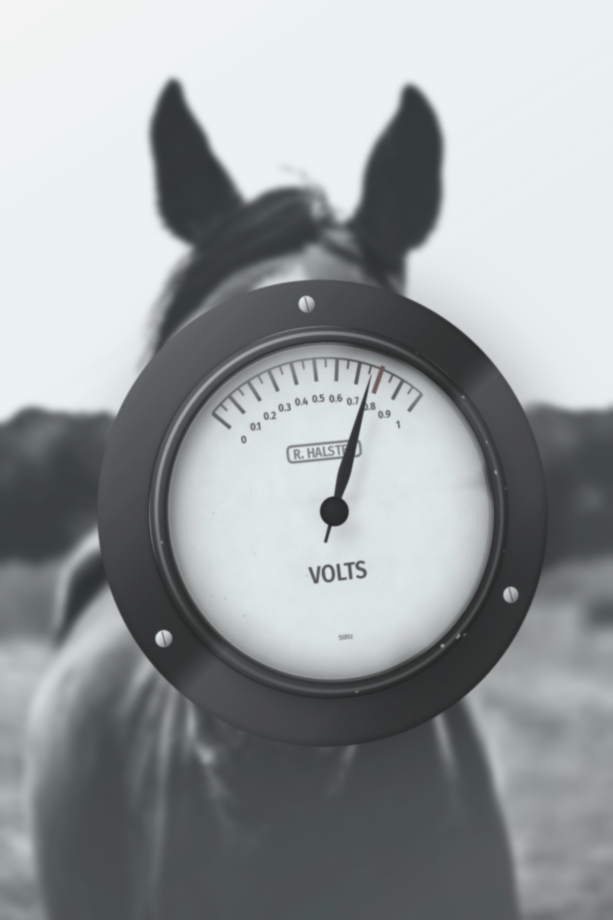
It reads 0.75 V
